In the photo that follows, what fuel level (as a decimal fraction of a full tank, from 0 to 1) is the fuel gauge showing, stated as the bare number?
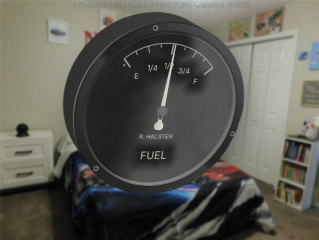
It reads 0.5
